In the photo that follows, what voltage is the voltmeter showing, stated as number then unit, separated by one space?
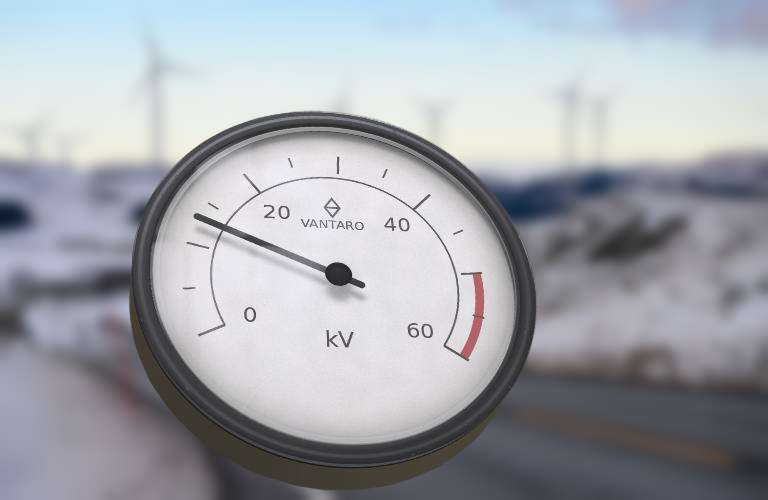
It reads 12.5 kV
